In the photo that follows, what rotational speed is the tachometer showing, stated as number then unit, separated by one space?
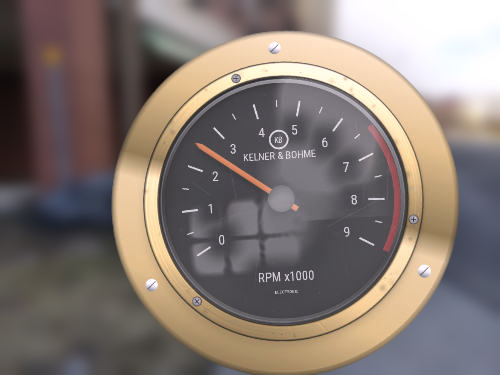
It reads 2500 rpm
